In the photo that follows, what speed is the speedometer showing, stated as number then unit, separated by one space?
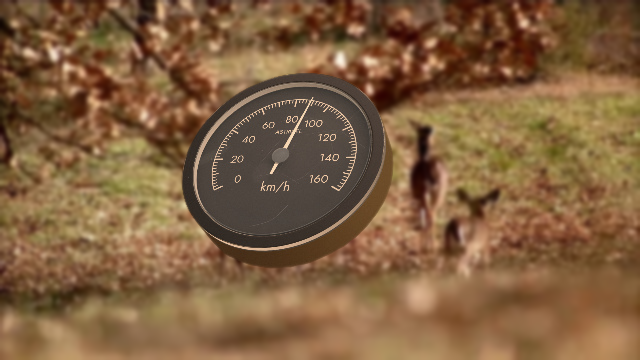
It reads 90 km/h
